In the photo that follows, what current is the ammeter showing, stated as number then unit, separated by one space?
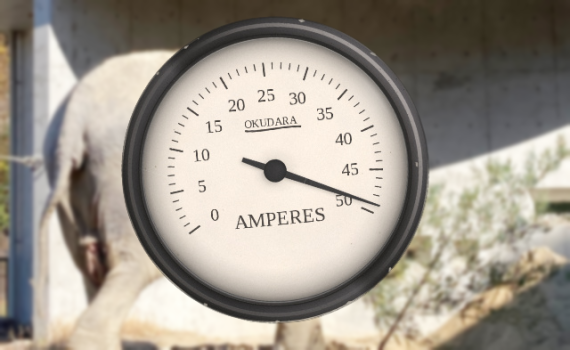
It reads 49 A
